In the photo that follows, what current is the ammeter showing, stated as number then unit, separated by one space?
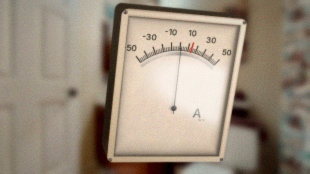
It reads 0 A
